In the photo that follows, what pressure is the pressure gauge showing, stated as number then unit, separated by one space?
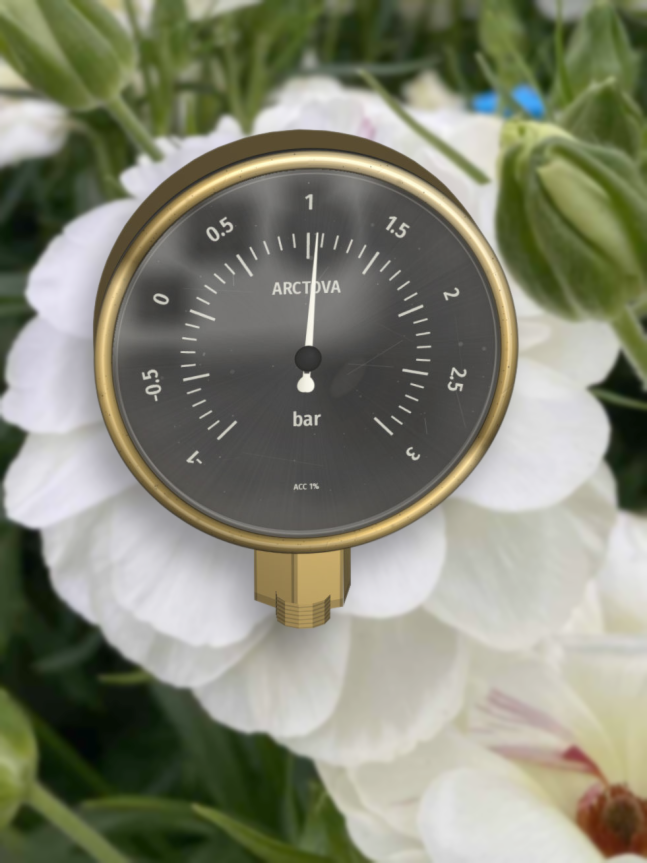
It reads 1.05 bar
